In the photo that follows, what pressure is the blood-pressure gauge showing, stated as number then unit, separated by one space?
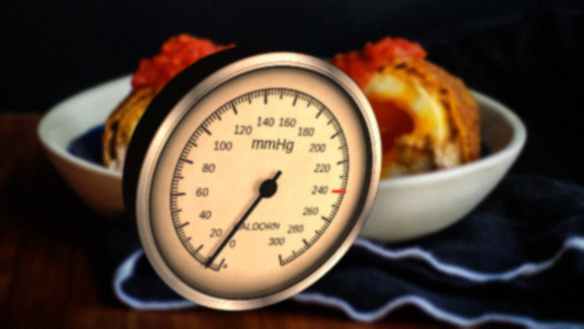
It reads 10 mmHg
